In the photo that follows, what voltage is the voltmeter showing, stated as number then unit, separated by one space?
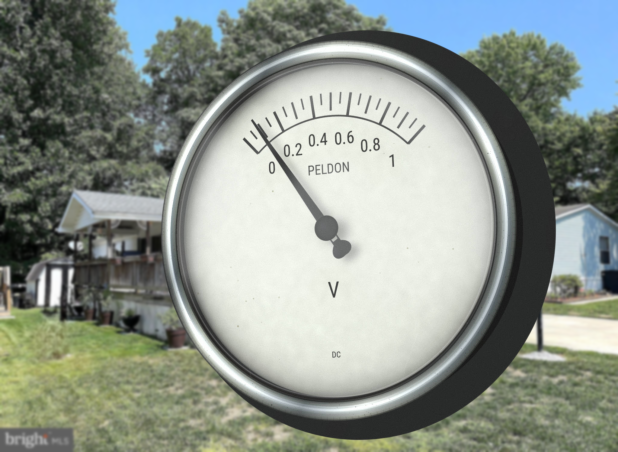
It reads 0.1 V
